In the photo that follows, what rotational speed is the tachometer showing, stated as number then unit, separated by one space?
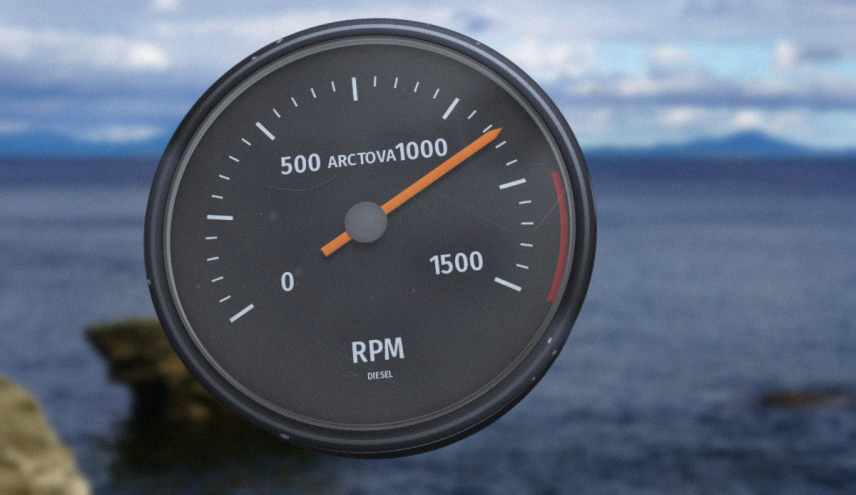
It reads 1125 rpm
